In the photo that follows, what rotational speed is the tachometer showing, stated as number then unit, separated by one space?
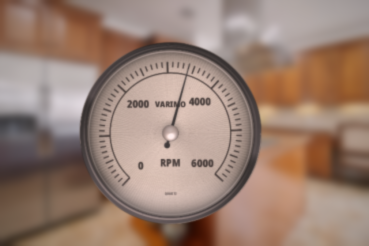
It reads 3400 rpm
